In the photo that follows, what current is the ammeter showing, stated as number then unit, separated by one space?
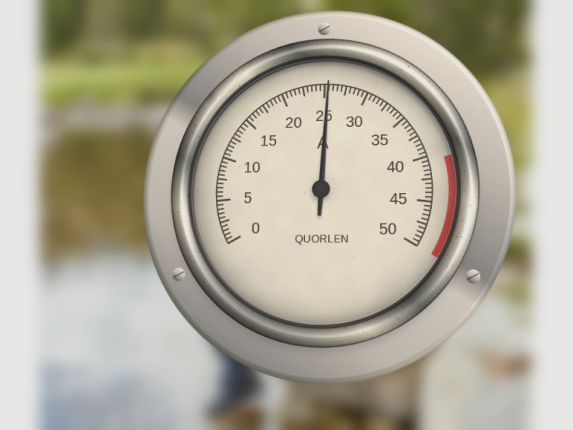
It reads 25.5 A
